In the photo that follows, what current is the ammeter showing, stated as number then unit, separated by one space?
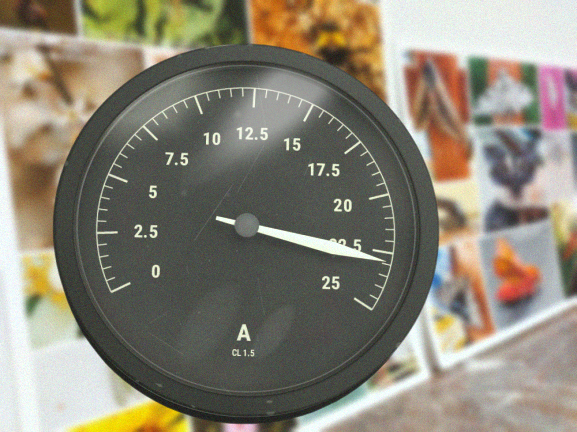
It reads 23 A
